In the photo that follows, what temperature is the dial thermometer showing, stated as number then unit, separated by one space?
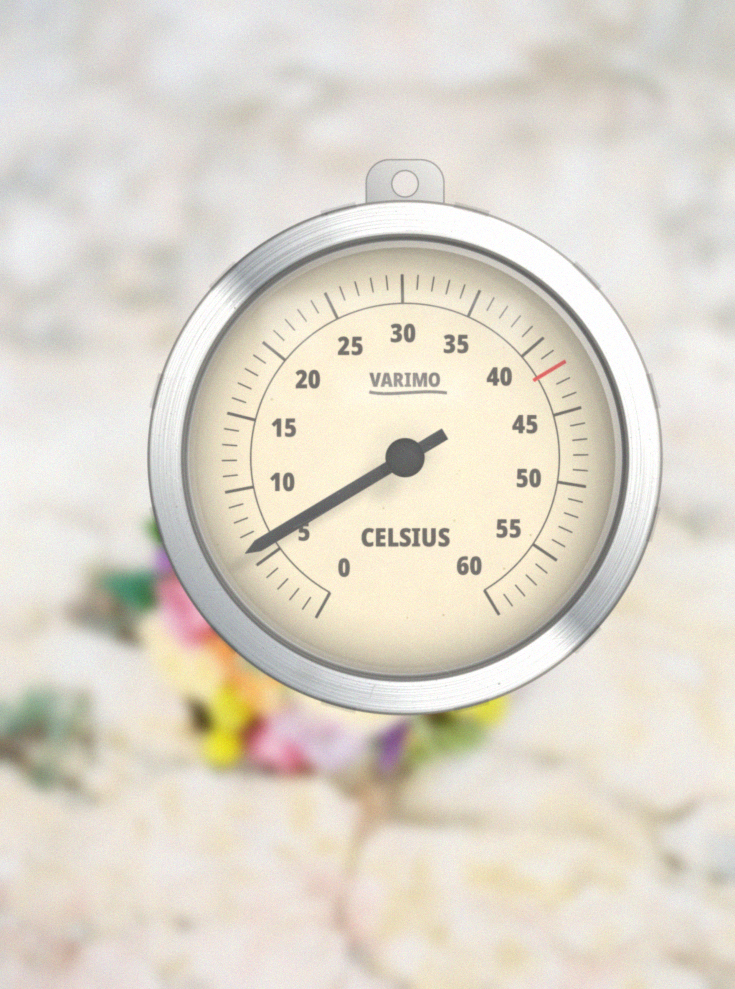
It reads 6 °C
